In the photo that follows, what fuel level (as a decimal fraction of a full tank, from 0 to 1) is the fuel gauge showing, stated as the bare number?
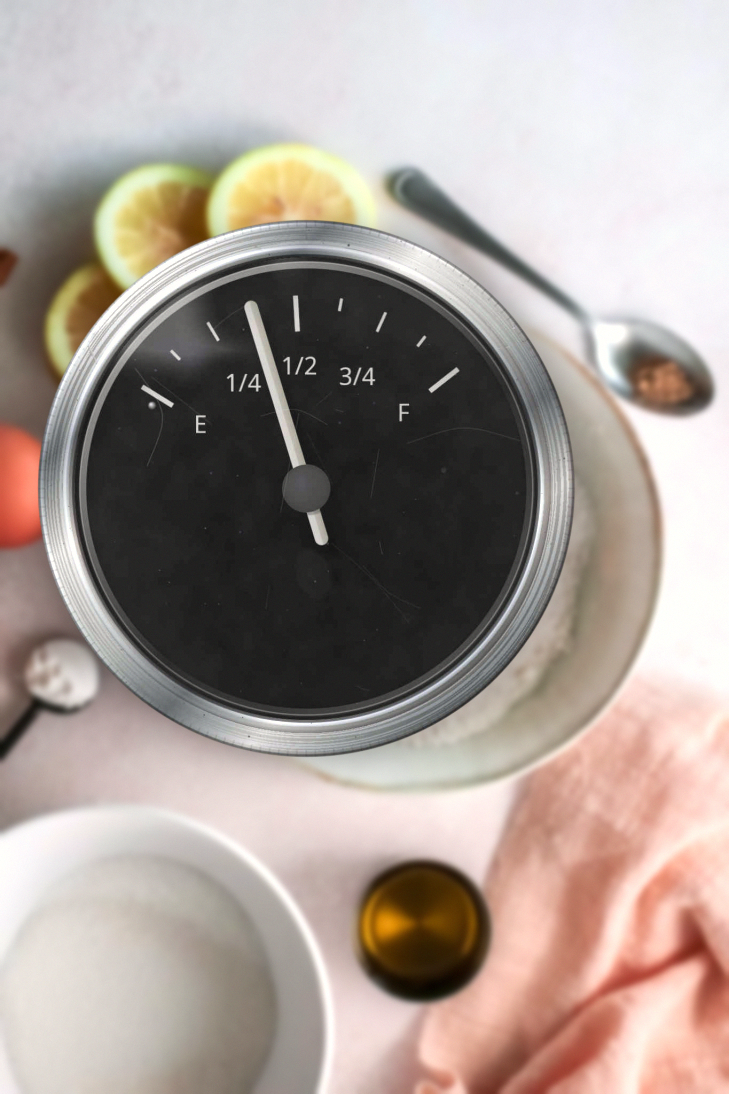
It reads 0.375
